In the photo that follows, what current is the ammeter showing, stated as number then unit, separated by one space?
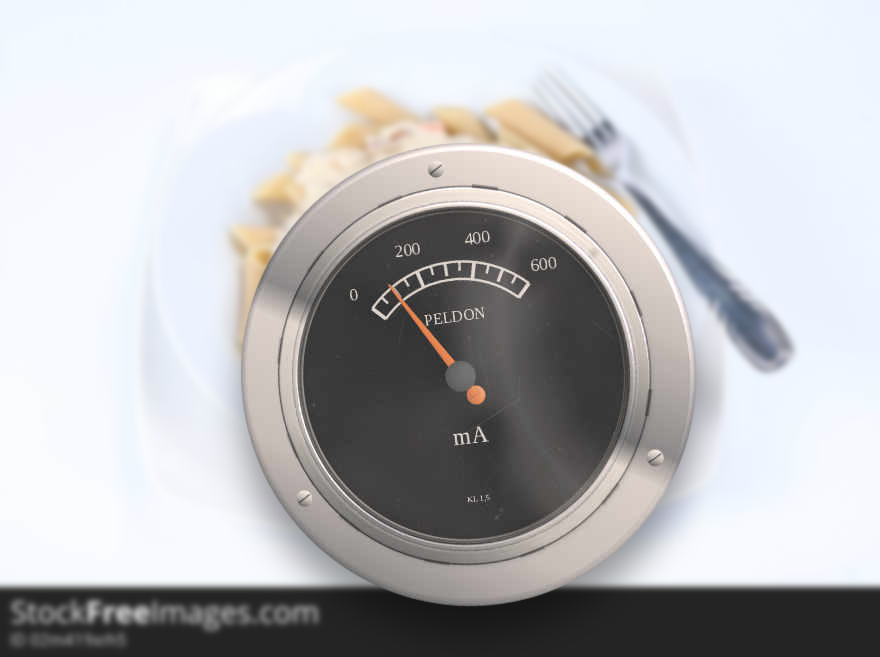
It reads 100 mA
